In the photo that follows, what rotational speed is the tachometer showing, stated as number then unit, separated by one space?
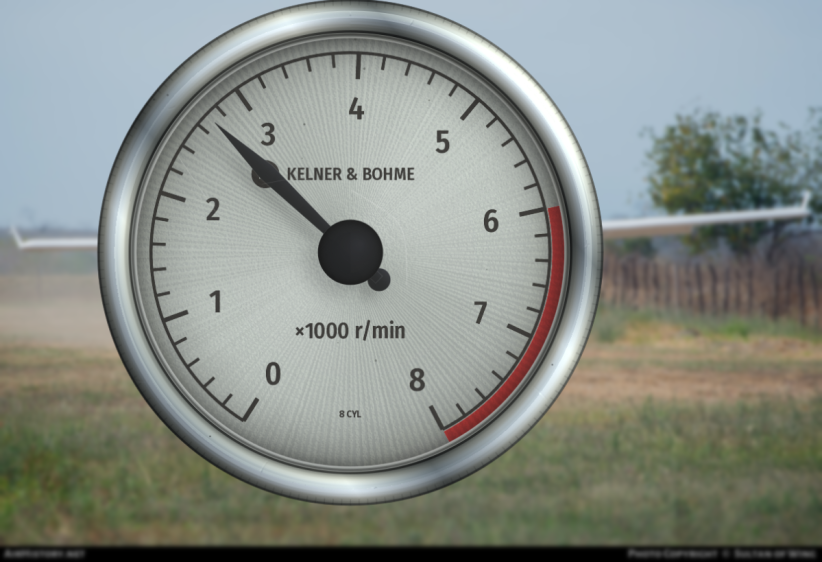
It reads 2700 rpm
